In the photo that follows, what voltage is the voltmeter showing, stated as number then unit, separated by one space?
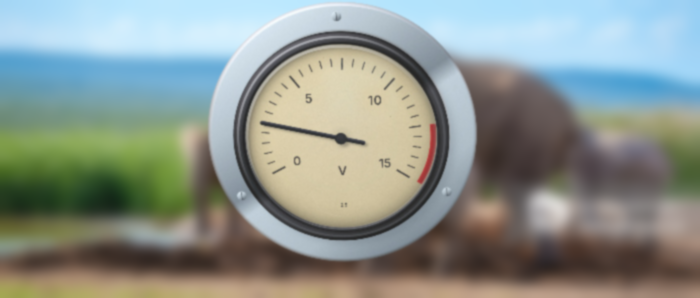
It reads 2.5 V
